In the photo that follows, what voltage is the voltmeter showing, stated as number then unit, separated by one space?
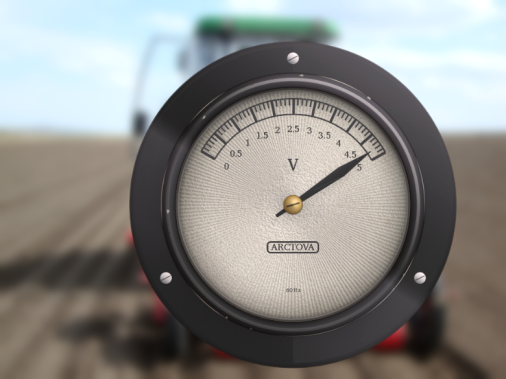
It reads 4.8 V
